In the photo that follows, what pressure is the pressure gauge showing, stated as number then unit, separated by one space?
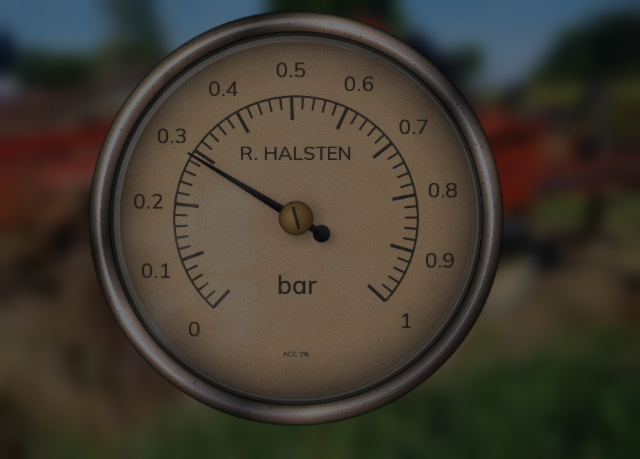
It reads 0.29 bar
